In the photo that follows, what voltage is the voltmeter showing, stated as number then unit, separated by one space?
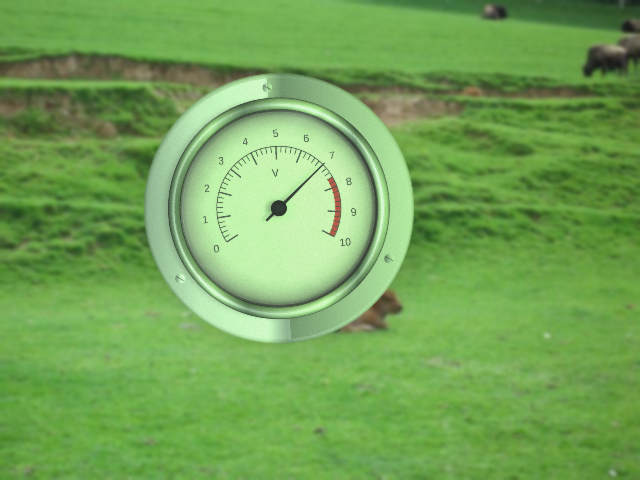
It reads 7 V
